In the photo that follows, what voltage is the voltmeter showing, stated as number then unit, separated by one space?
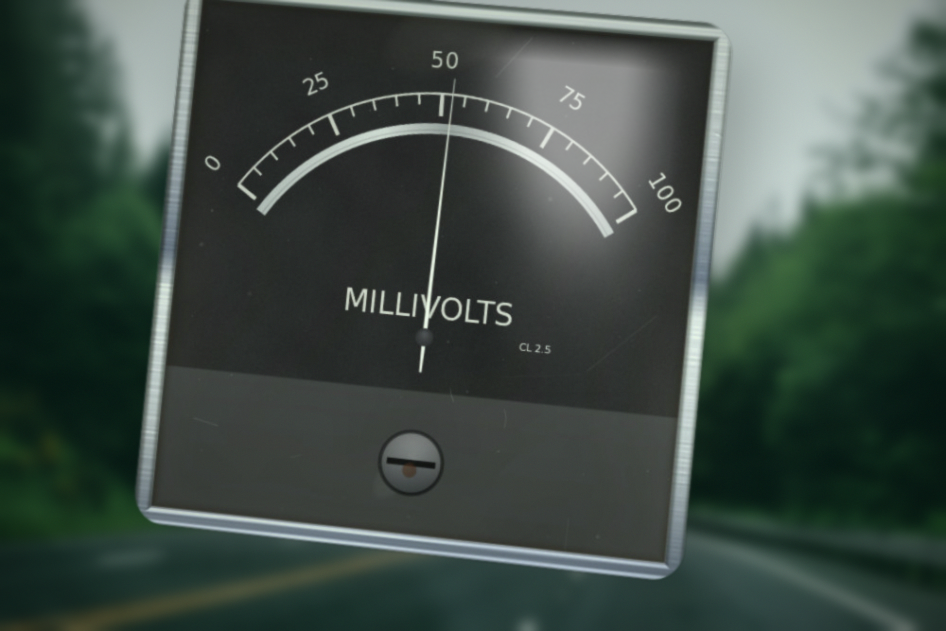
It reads 52.5 mV
